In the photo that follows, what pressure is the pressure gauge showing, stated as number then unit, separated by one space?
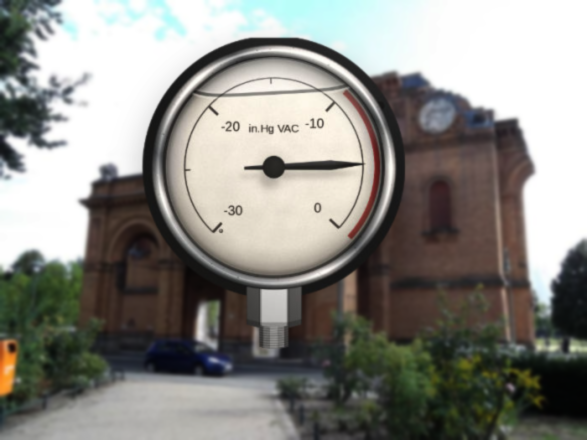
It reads -5 inHg
